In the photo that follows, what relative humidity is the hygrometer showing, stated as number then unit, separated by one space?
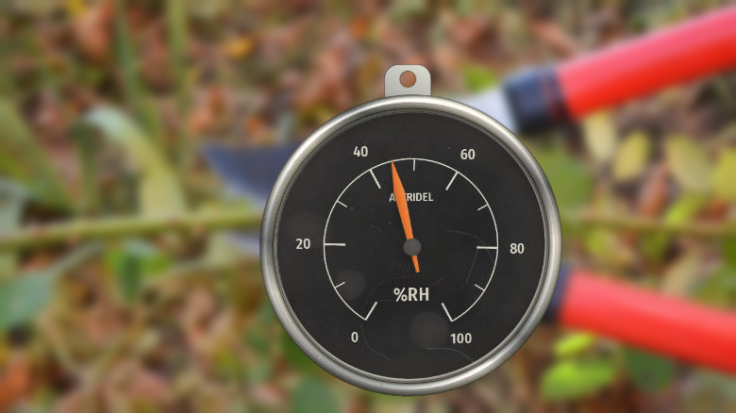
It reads 45 %
